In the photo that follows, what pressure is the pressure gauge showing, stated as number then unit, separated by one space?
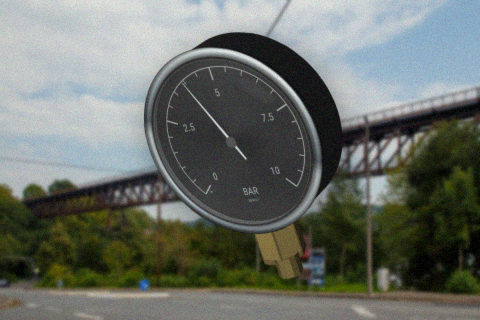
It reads 4 bar
